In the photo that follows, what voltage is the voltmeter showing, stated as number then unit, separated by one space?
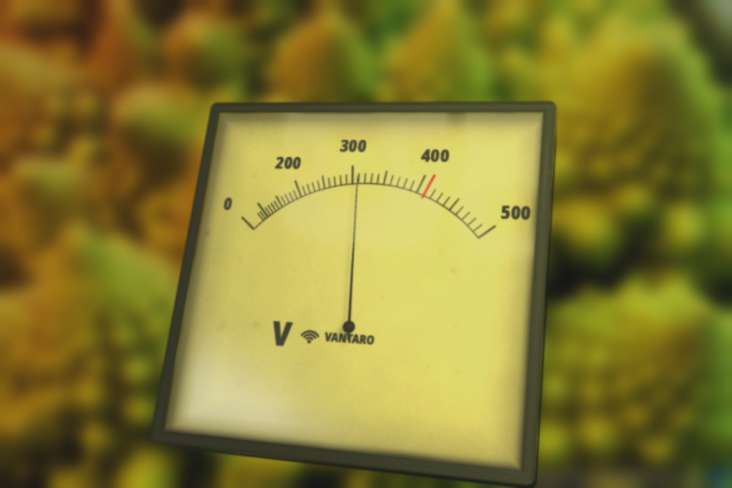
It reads 310 V
